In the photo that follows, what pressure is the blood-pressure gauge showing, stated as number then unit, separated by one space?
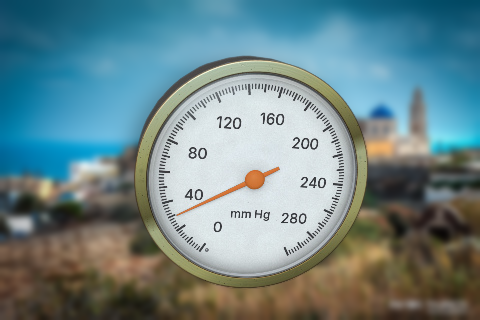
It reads 30 mmHg
